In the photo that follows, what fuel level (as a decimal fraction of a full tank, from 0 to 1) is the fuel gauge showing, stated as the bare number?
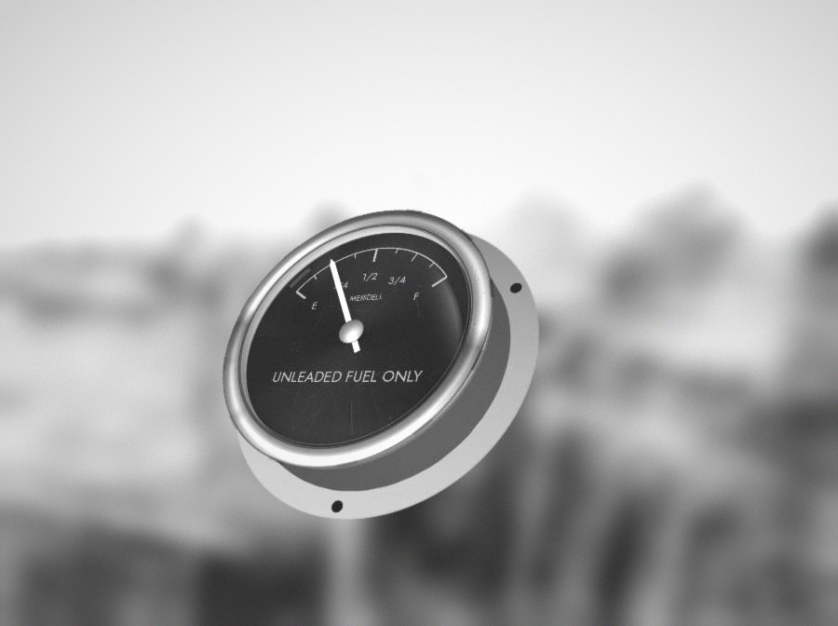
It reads 0.25
